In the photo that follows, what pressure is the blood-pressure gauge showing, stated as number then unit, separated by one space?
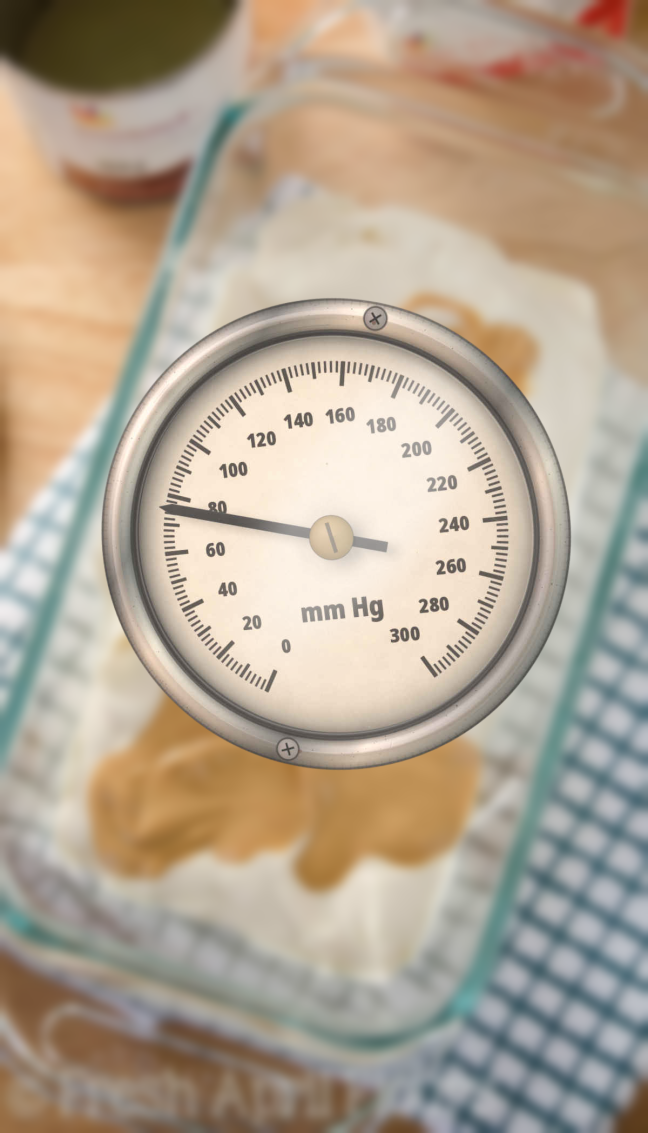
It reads 76 mmHg
